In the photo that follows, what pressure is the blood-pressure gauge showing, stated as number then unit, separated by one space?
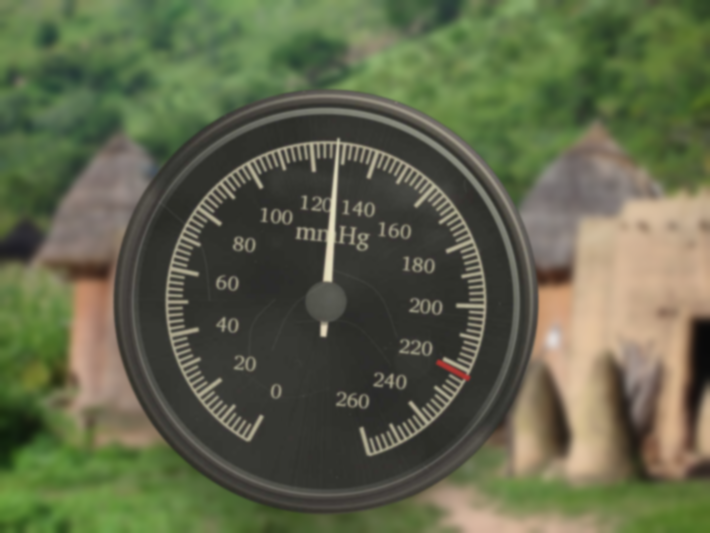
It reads 128 mmHg
